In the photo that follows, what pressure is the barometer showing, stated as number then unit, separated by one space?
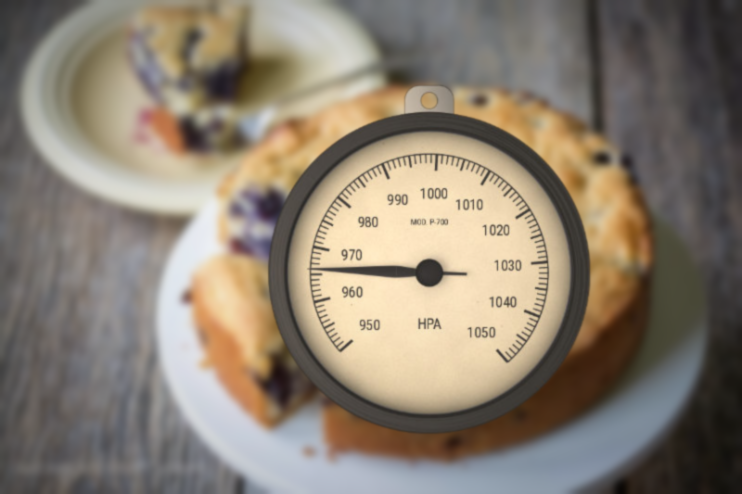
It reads 966 hPa
